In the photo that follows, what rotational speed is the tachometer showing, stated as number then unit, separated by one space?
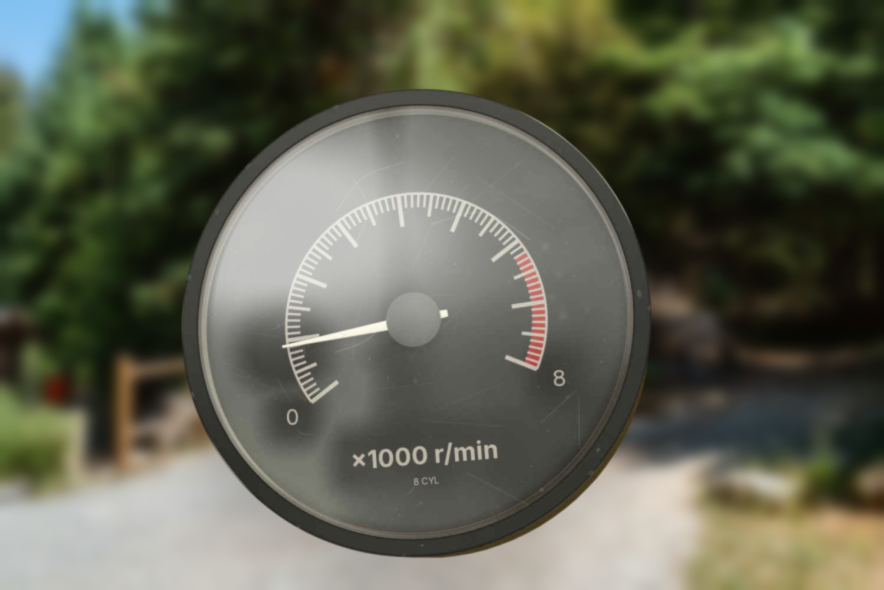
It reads 900 rpm
